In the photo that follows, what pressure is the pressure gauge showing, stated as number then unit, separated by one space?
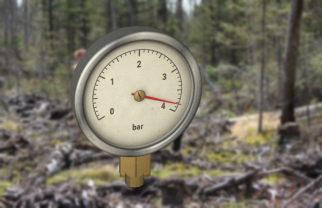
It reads 3.8 bar
